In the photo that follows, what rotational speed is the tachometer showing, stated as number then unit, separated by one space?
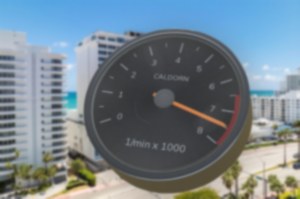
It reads 7500 rpm
